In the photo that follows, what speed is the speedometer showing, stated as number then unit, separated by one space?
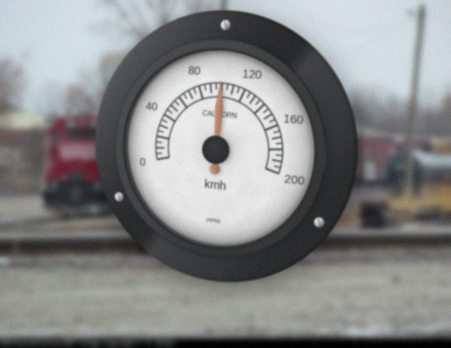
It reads 100 km/h
